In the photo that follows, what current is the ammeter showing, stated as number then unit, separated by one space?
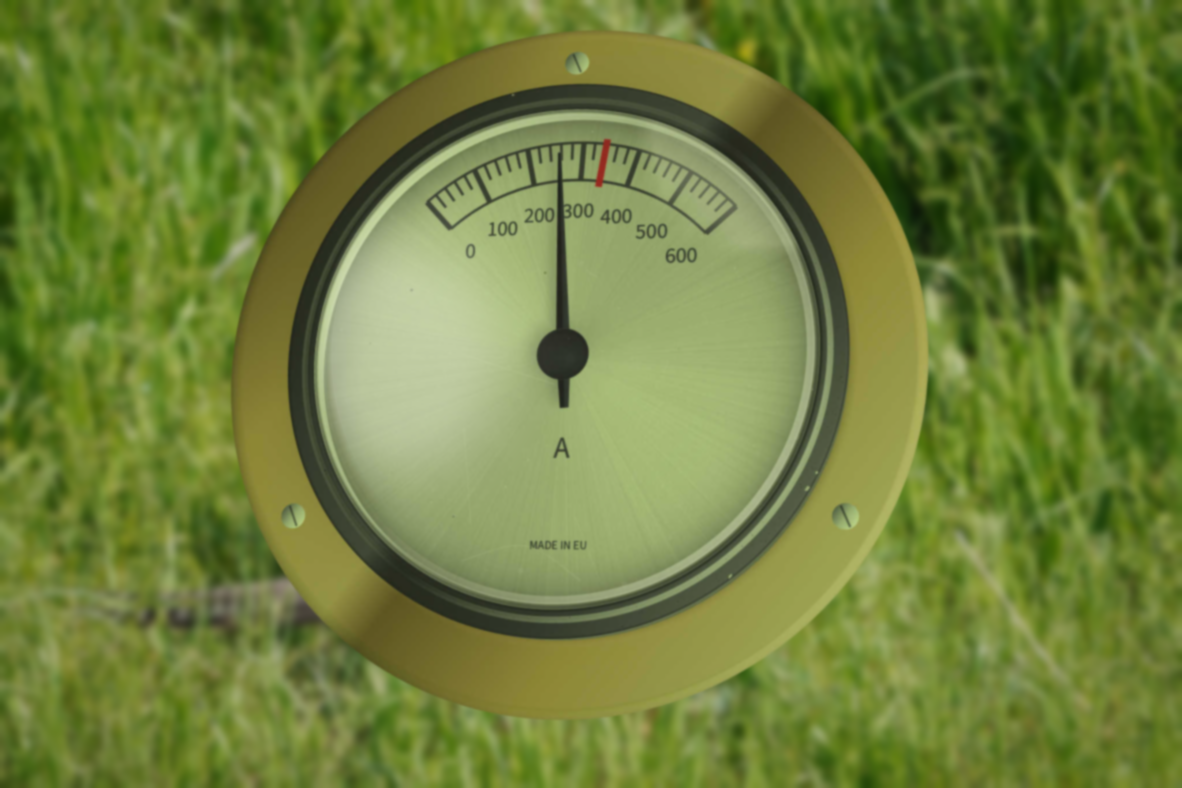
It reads 260 A
